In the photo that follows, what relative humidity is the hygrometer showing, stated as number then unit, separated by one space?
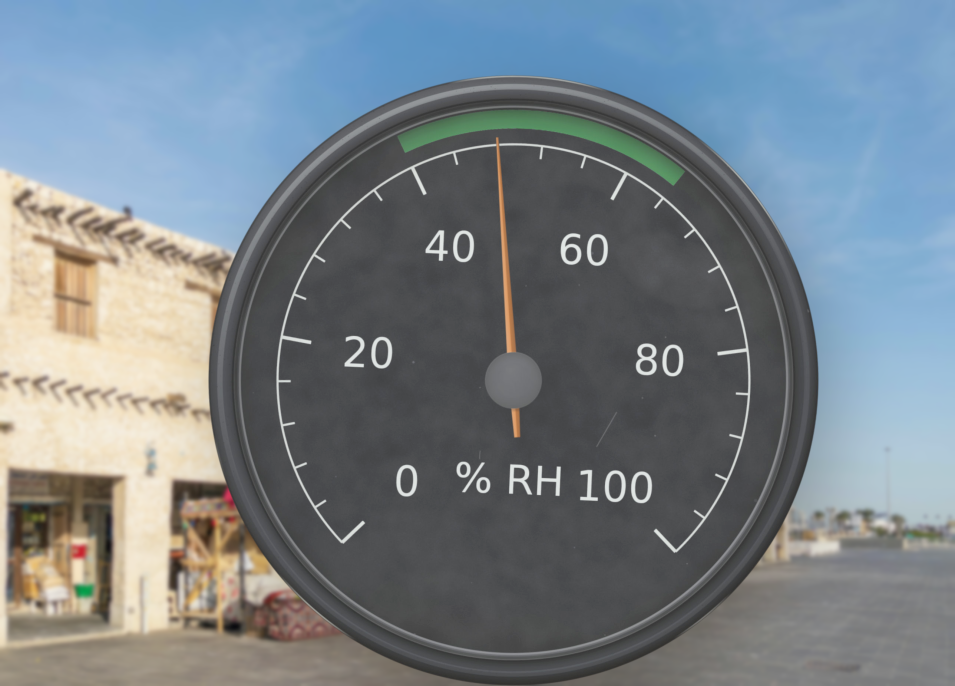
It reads 48 %
